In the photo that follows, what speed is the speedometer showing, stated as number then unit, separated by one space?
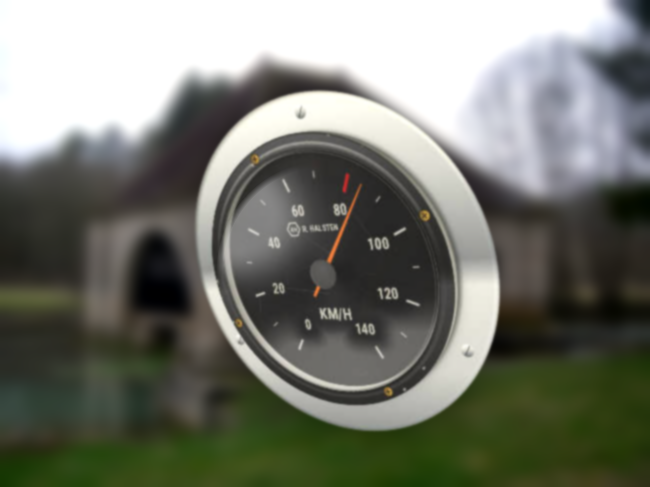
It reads 85 km/h
